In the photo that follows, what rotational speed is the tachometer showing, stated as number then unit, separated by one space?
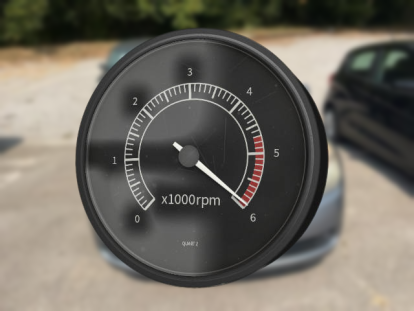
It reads 5900 rpm
